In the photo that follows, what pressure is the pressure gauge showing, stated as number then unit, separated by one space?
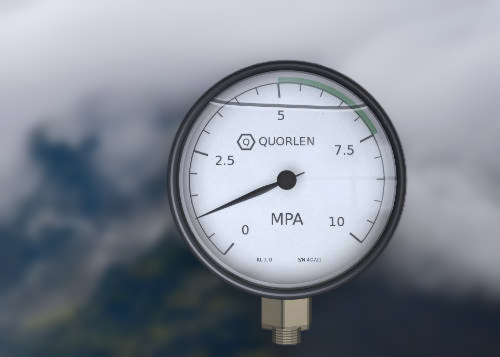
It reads 1 MPa
